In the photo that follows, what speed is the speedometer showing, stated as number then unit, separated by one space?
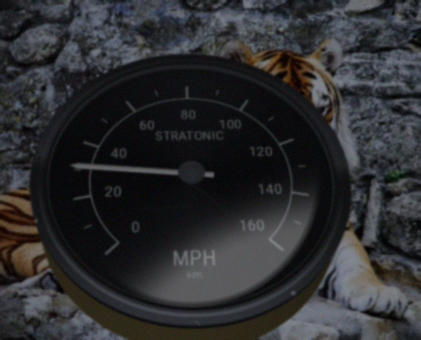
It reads 30 mph
